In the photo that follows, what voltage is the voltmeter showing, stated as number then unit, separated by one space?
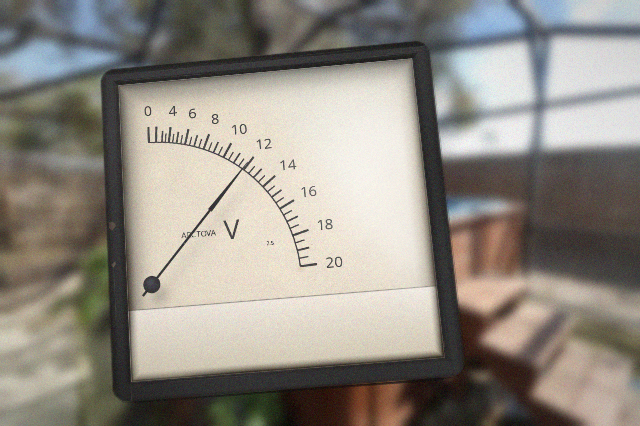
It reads 12 V
